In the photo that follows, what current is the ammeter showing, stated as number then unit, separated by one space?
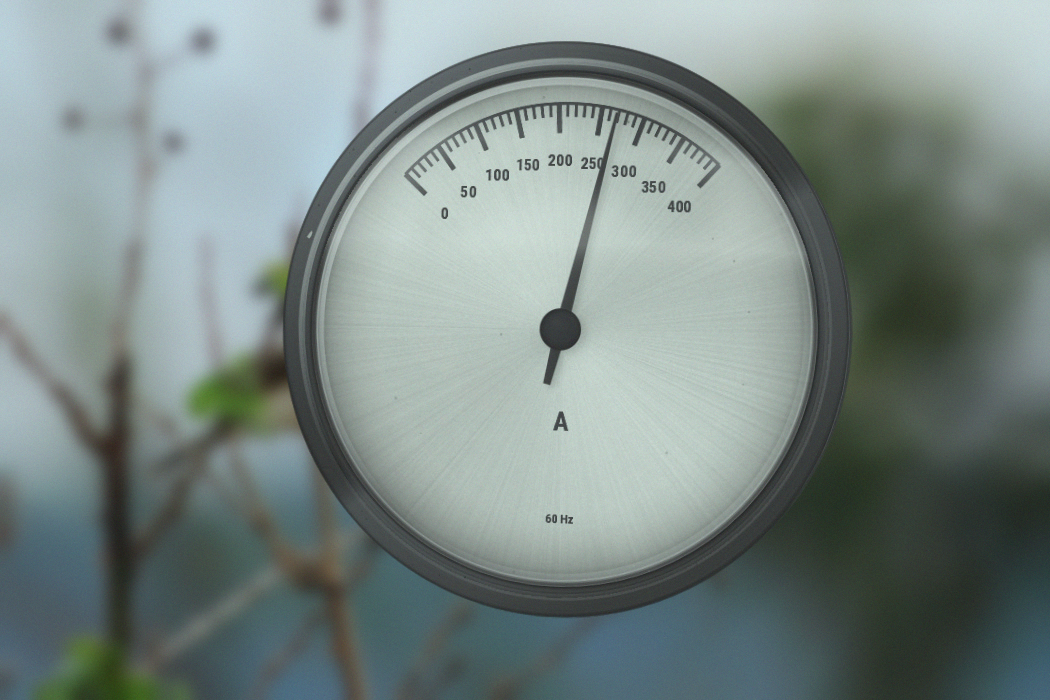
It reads 270 A
